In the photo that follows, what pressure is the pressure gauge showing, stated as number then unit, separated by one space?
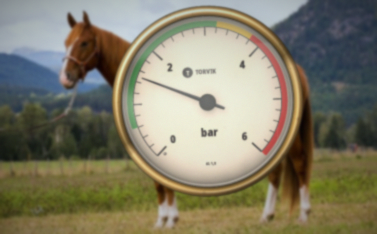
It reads 1.5 bar
